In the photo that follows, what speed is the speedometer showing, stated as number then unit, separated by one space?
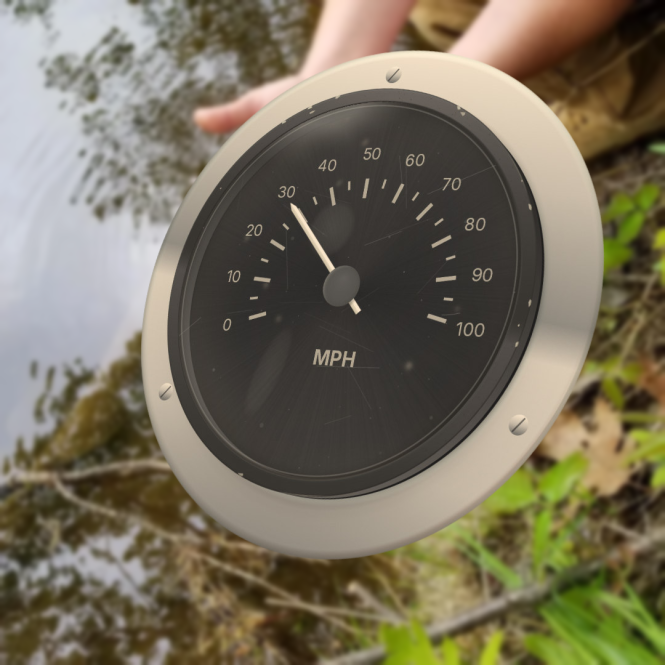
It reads 30 mph
